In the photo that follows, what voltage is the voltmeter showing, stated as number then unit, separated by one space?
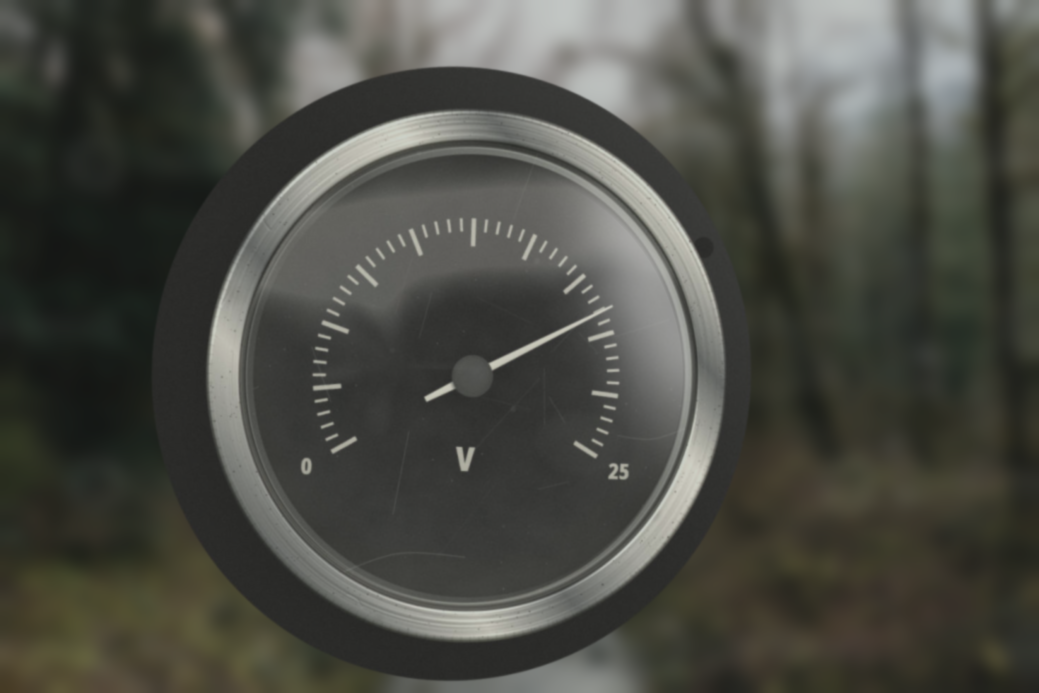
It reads 19 V
